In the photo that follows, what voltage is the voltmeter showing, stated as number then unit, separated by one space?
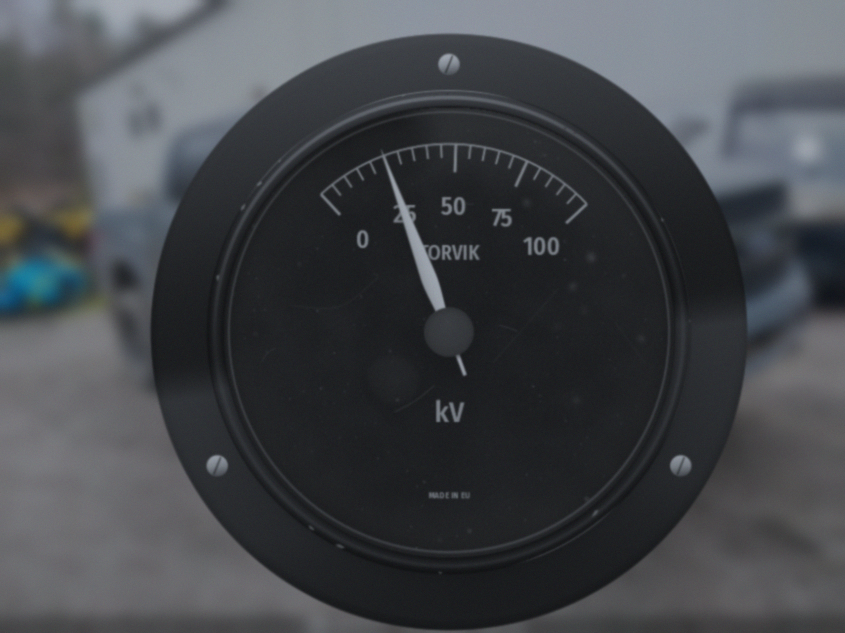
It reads 25 kV
